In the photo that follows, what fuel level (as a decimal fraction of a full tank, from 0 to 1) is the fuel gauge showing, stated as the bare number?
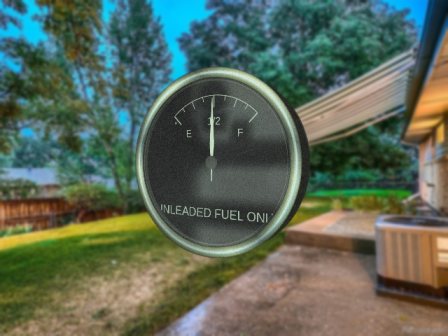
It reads 0.5
